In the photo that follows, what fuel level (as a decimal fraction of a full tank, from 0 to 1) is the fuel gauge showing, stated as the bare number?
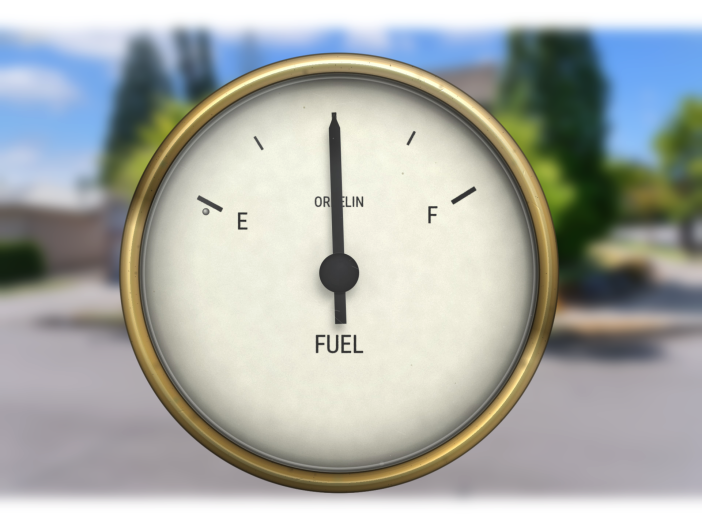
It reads 0.5
